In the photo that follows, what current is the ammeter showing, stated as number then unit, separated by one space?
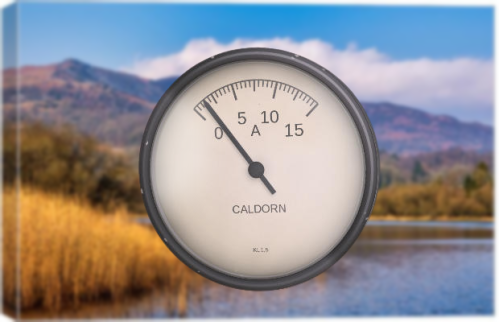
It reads 1.5 A
